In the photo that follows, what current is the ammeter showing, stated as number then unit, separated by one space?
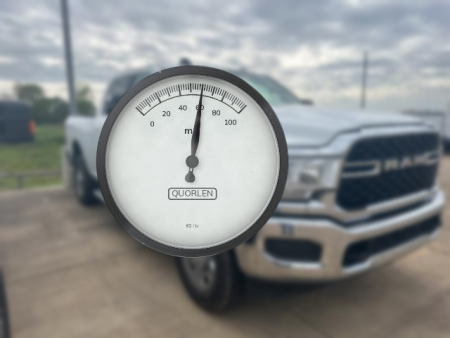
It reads 60 mA
